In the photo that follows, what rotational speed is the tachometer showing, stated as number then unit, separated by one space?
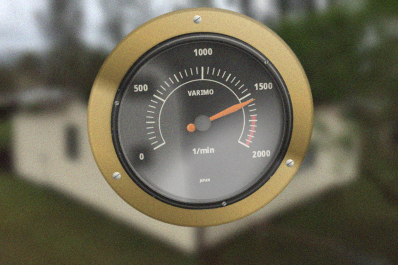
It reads 1550 rpm
